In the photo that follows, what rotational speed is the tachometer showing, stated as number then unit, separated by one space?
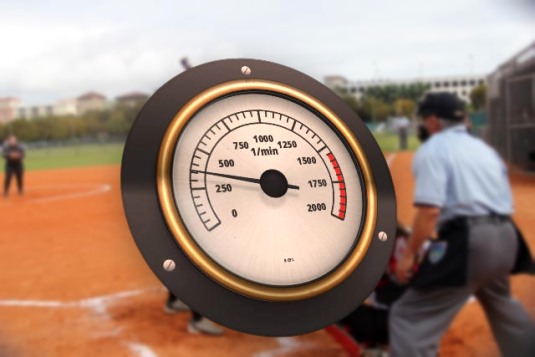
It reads 350 rpm
